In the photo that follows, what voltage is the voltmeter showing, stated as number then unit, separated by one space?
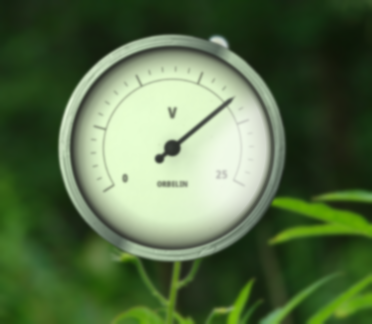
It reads 18 V
